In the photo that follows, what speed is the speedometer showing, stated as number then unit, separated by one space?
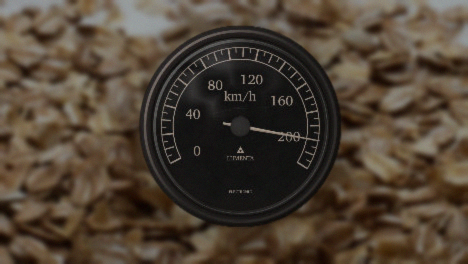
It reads 200 km/h
